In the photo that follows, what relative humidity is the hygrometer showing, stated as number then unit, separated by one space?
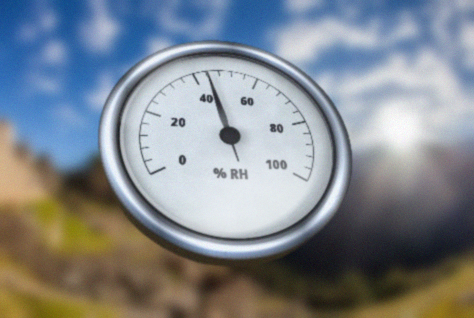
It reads 44 %
